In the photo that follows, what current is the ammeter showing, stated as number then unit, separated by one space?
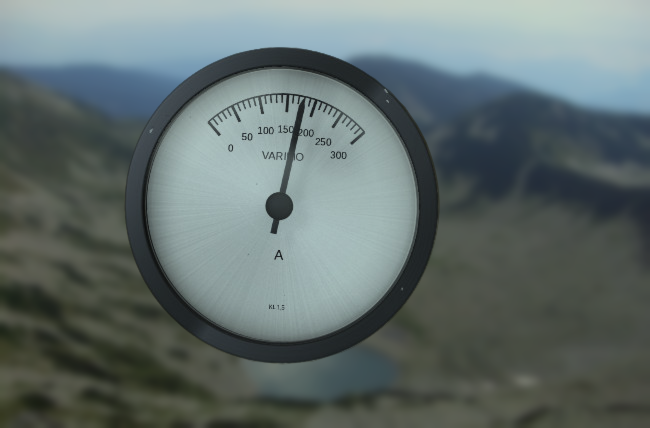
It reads 180 A
